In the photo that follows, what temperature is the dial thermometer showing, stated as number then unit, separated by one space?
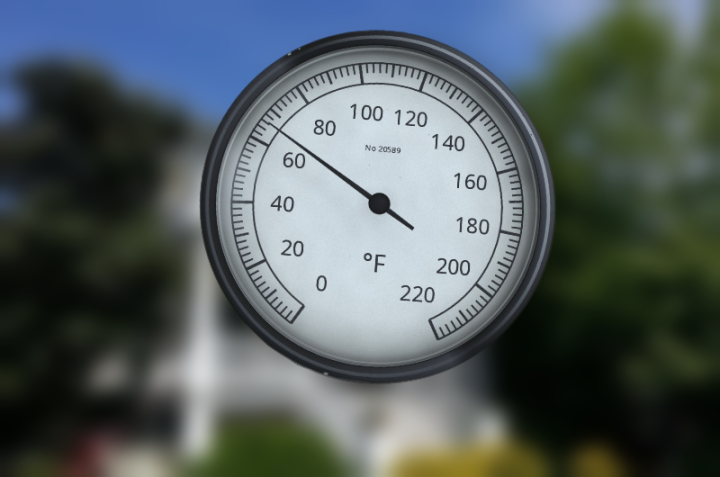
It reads 66 °F
